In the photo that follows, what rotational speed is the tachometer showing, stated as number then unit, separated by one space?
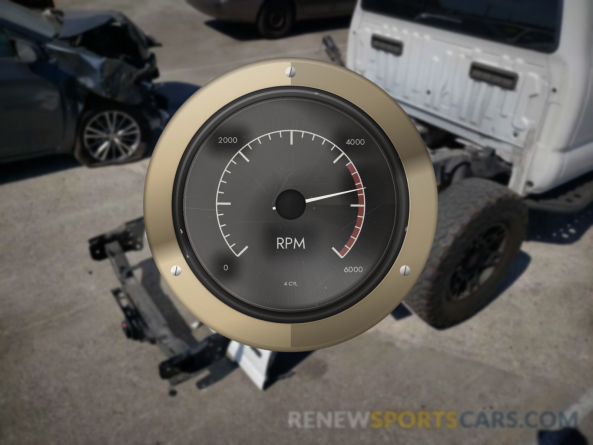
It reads 4700 rpm
